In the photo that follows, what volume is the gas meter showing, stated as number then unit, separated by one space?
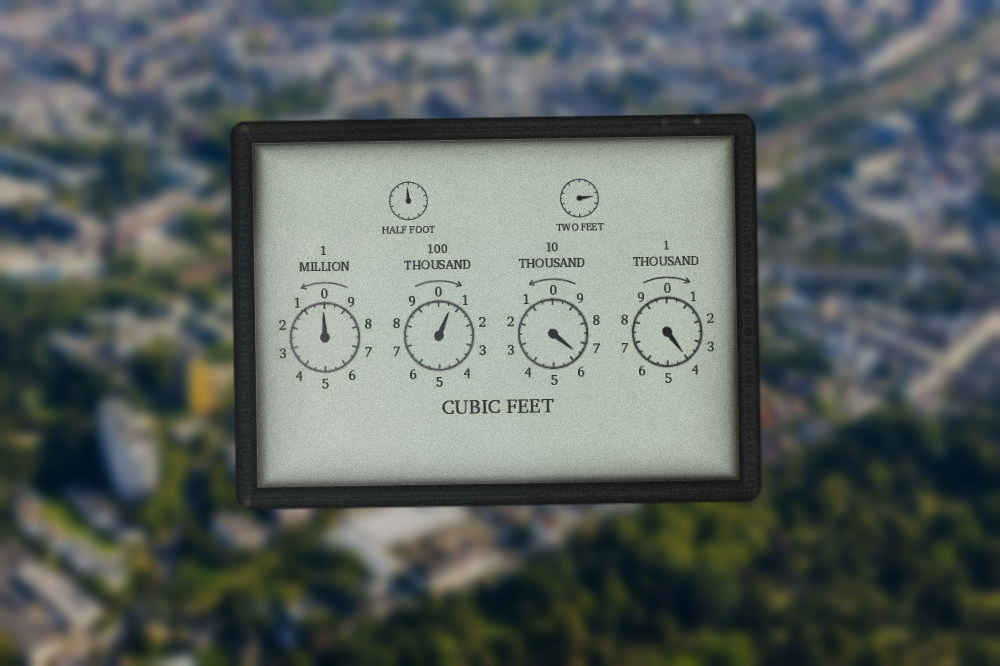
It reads 6400 ft³
